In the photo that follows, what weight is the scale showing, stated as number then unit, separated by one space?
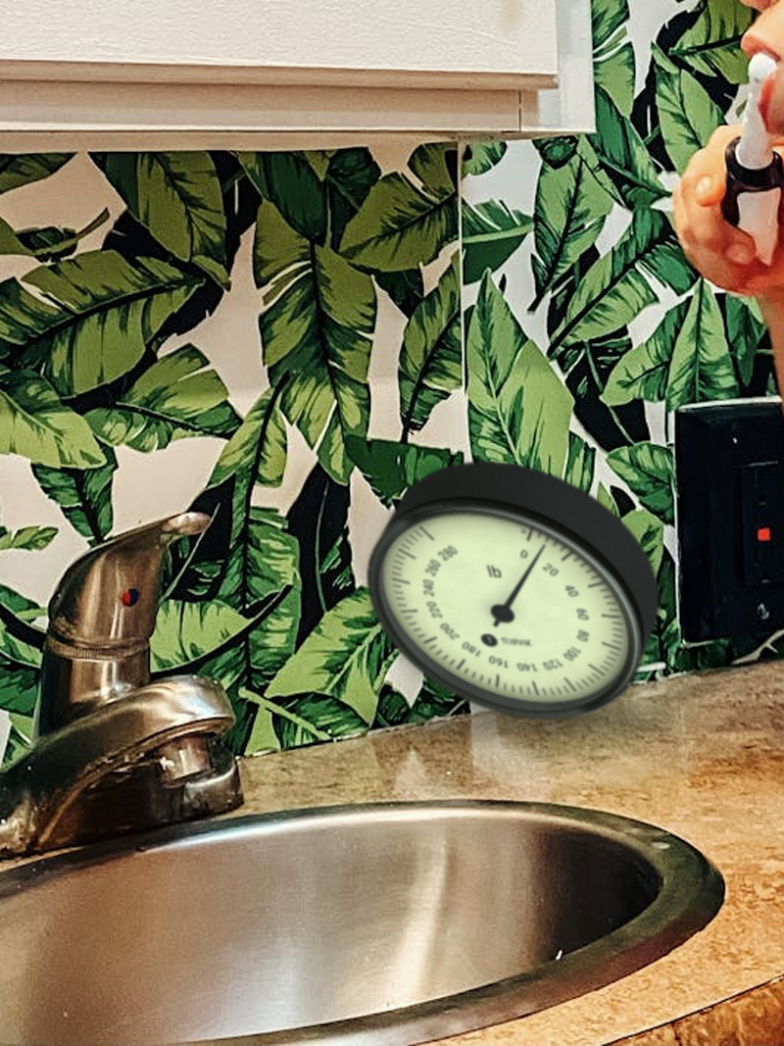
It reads 8 lb
